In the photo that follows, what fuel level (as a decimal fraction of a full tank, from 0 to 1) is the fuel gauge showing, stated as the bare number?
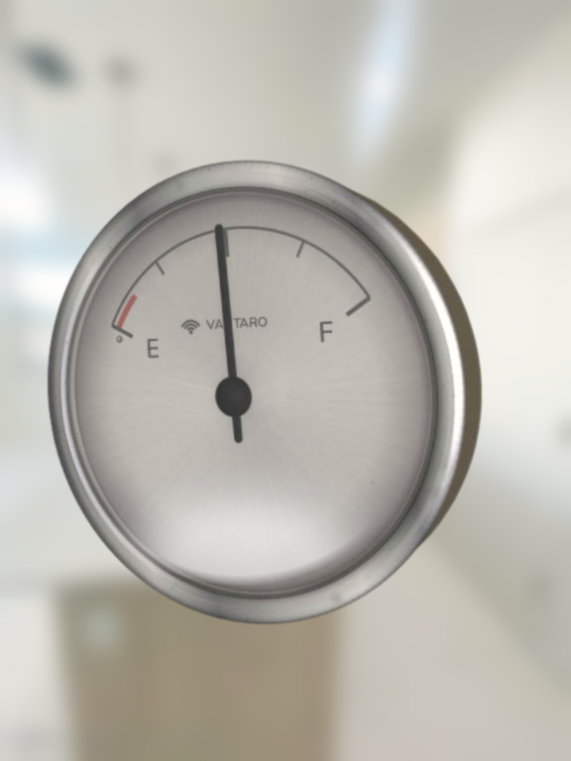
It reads 0.5
